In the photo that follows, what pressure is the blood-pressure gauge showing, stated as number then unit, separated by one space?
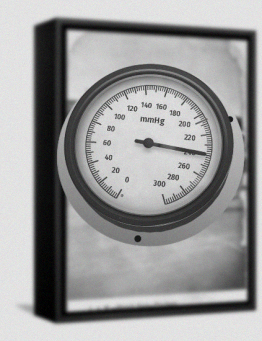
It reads 240 mmHg
